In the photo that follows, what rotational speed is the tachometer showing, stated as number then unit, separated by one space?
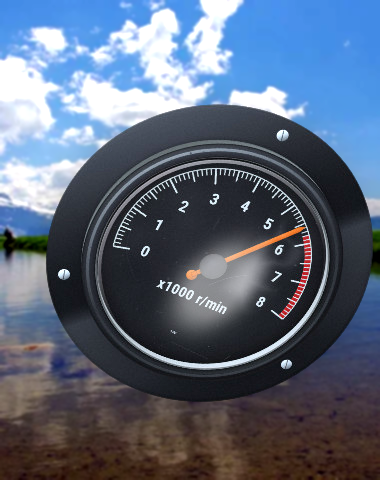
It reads 5500 rpm
